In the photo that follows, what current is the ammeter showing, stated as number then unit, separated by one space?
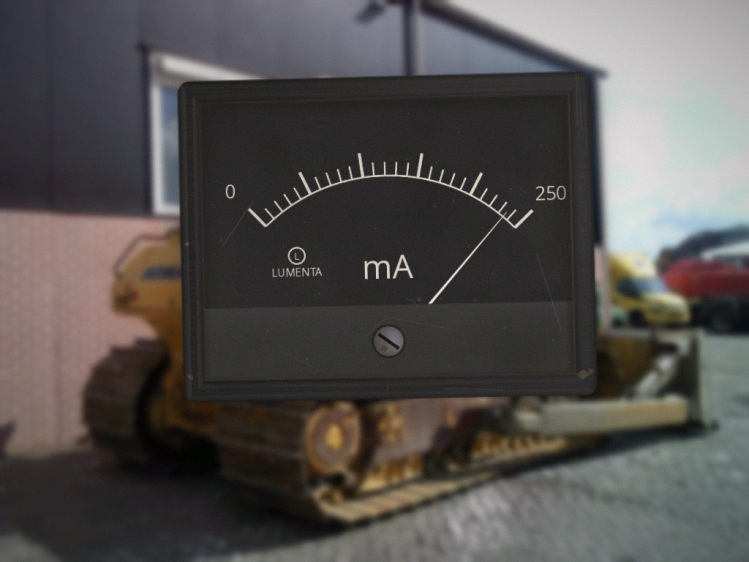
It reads 235 mA
